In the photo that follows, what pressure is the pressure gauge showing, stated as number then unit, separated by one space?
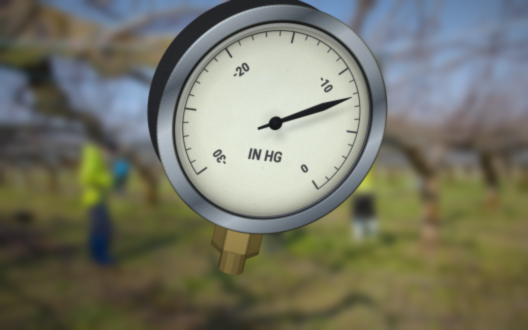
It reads -8 inHg
